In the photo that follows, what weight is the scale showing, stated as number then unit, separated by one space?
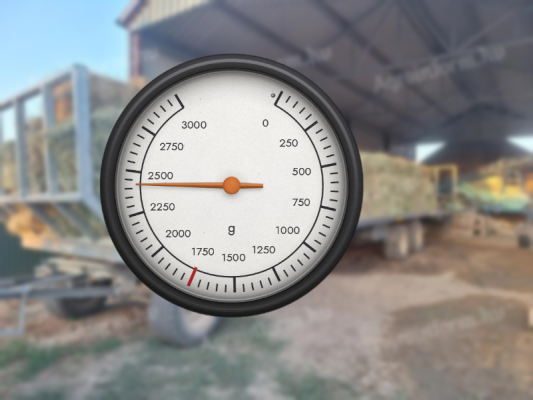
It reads 2425 g
